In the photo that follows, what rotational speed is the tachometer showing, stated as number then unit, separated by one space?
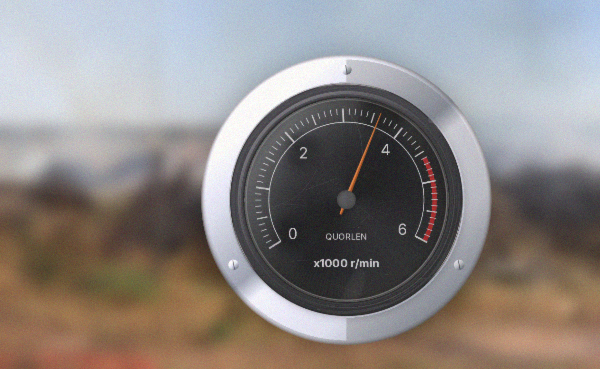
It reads 3600 rpm
